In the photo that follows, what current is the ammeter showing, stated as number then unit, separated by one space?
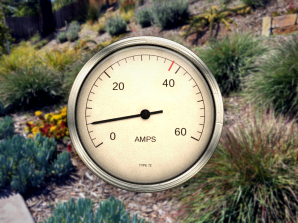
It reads 6 A
